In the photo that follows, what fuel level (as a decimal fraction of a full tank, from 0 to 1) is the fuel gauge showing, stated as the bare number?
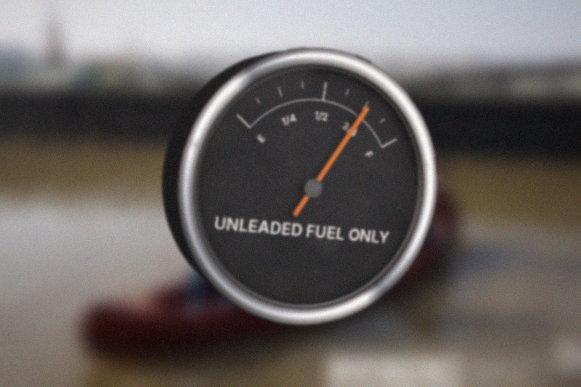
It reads 0.75
